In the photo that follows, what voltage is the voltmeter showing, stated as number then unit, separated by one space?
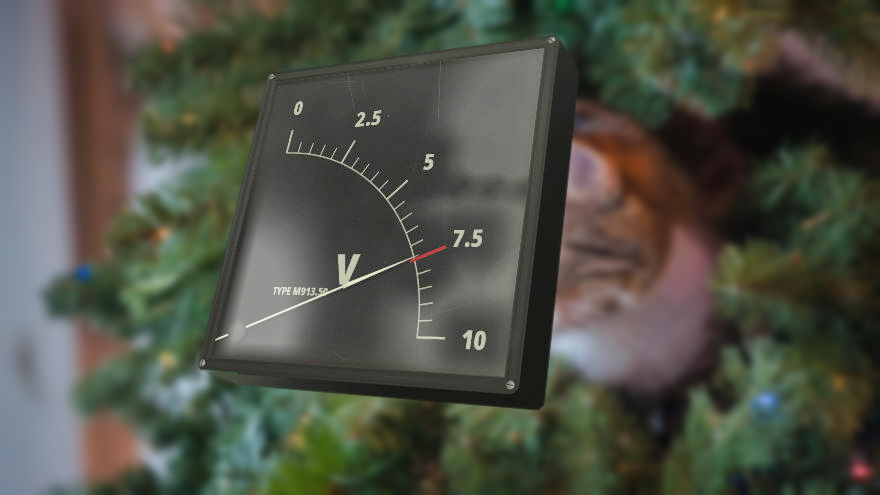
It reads 7.5 V
